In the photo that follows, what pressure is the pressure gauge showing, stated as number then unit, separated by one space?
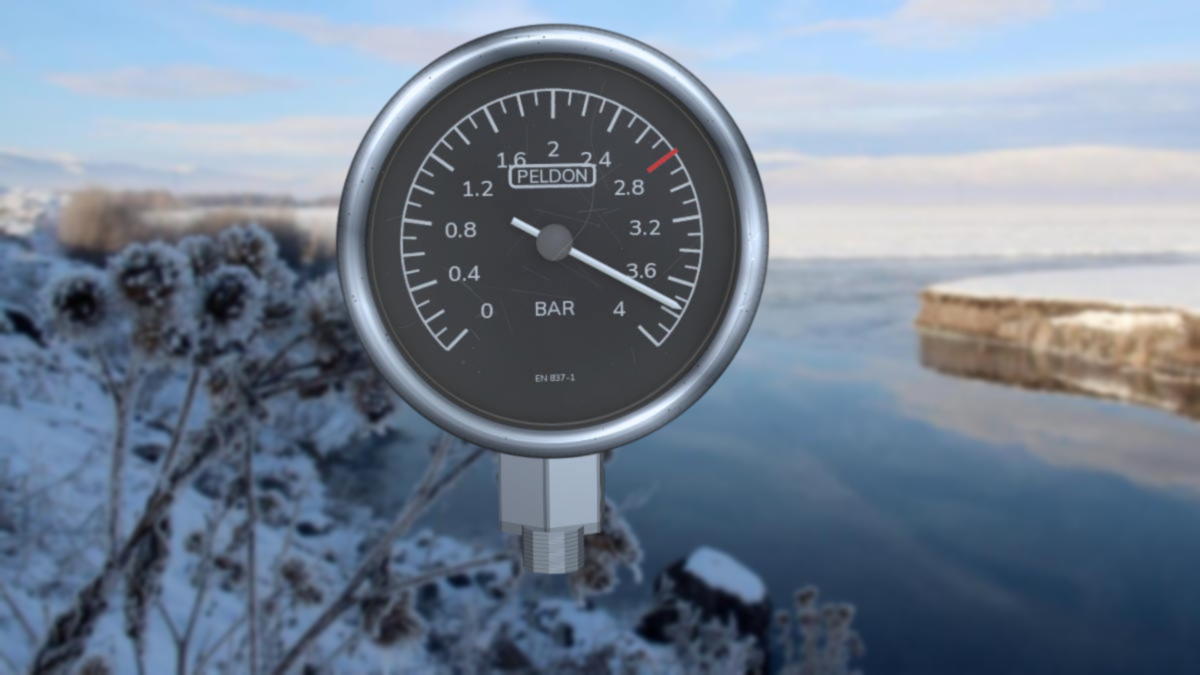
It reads 3.75 bar
